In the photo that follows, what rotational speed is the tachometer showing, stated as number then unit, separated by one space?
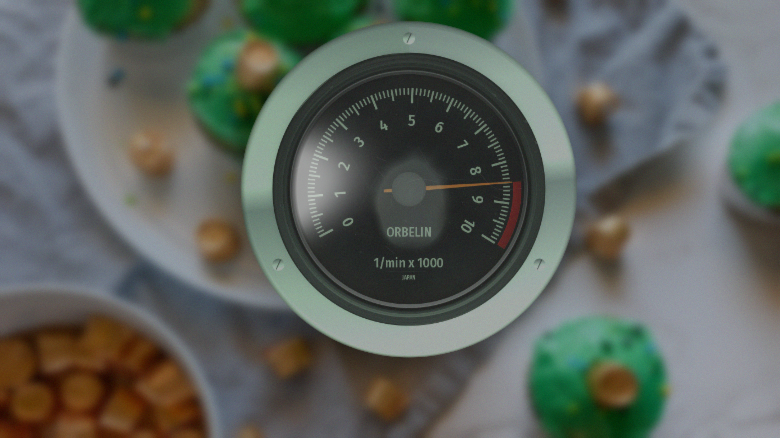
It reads 8500 rpm
